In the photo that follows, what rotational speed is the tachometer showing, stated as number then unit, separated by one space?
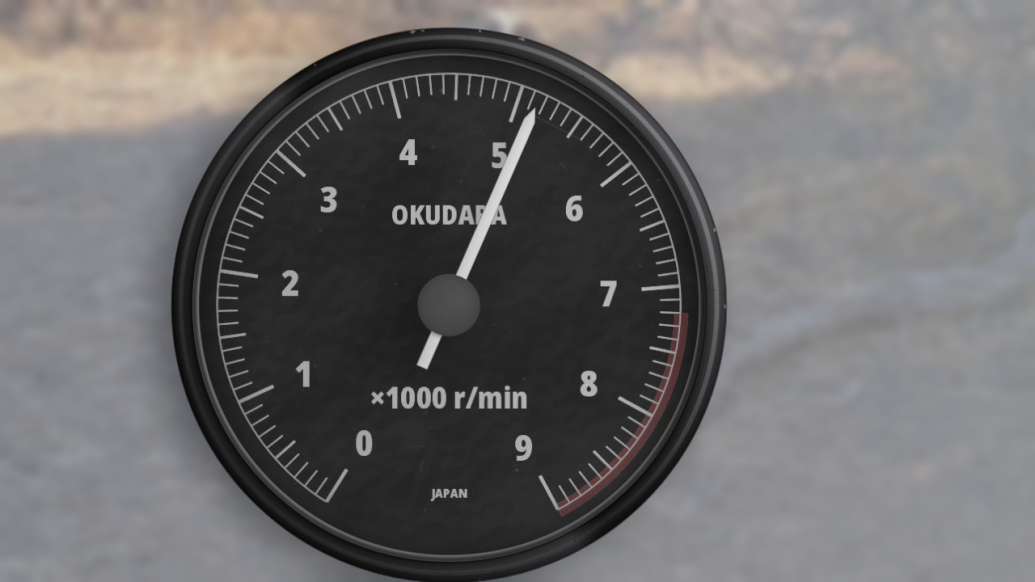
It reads 5150 rpm
